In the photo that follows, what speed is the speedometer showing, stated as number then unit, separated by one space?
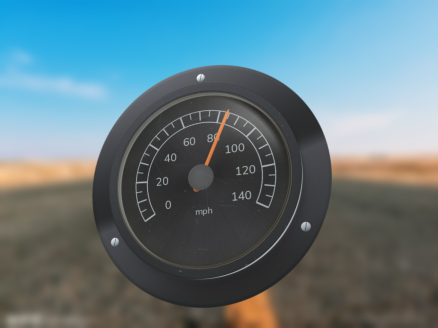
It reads 85 mph
